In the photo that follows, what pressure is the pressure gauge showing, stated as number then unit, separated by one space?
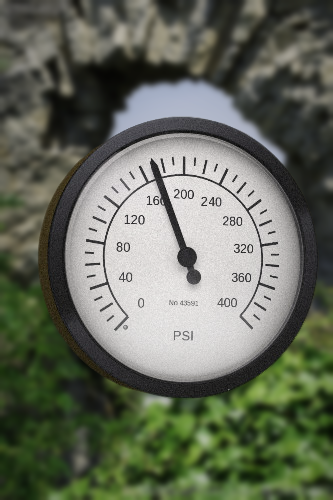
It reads 170 psi
